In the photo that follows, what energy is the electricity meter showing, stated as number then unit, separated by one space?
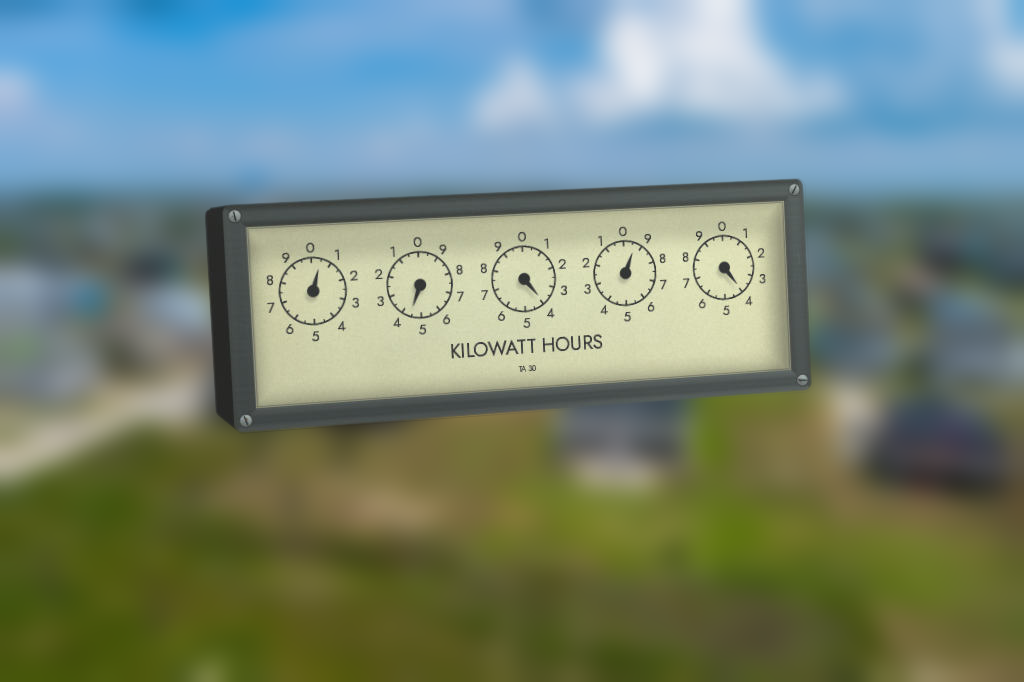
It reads 4394 kWh
